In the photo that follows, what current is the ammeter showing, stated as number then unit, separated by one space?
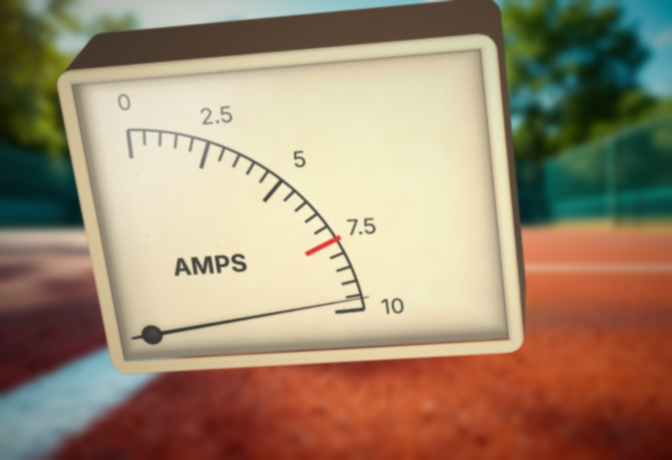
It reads 9.5 A
